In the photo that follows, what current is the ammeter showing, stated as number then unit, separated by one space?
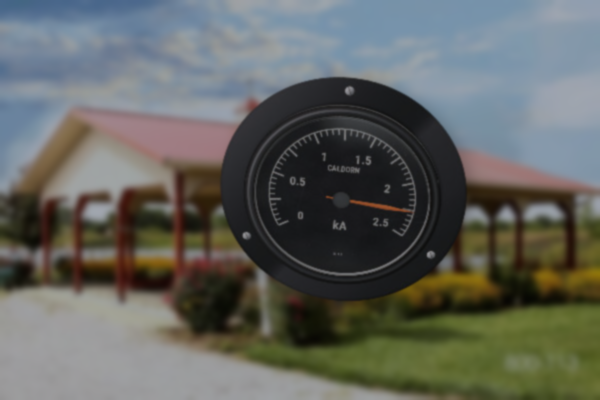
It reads 2.25 kA
